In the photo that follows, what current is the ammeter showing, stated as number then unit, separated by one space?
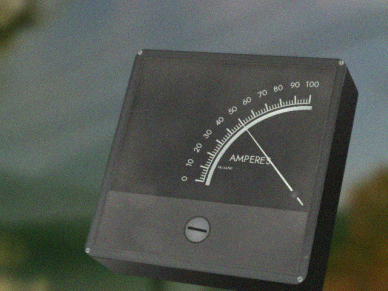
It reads 50 A
